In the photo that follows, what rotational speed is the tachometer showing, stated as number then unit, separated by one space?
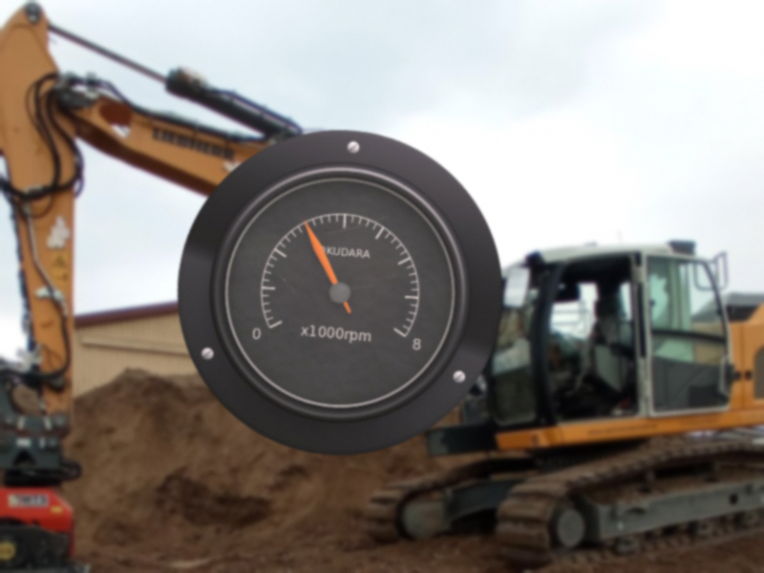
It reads 3000 rpm
